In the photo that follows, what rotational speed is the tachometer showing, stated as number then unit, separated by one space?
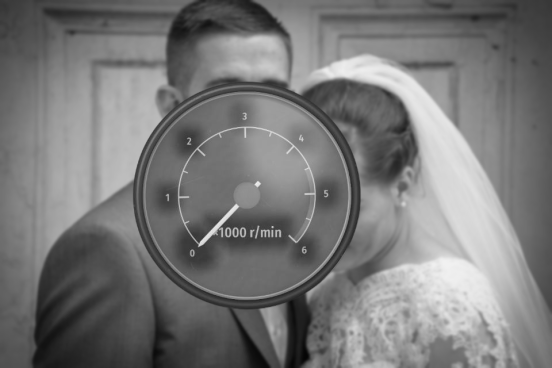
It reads 0 rpm
